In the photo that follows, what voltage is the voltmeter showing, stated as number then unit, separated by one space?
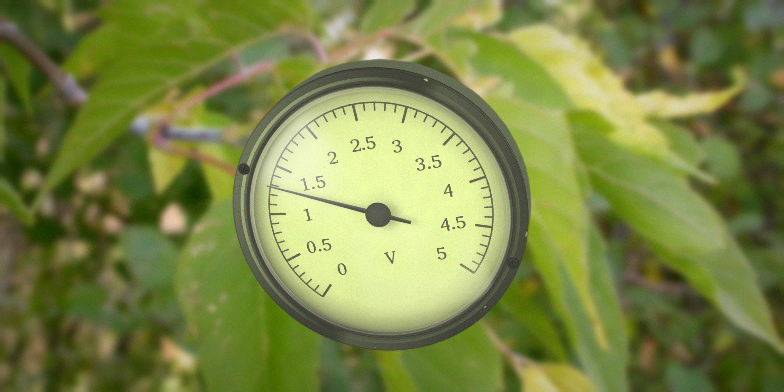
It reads 1.3 V
